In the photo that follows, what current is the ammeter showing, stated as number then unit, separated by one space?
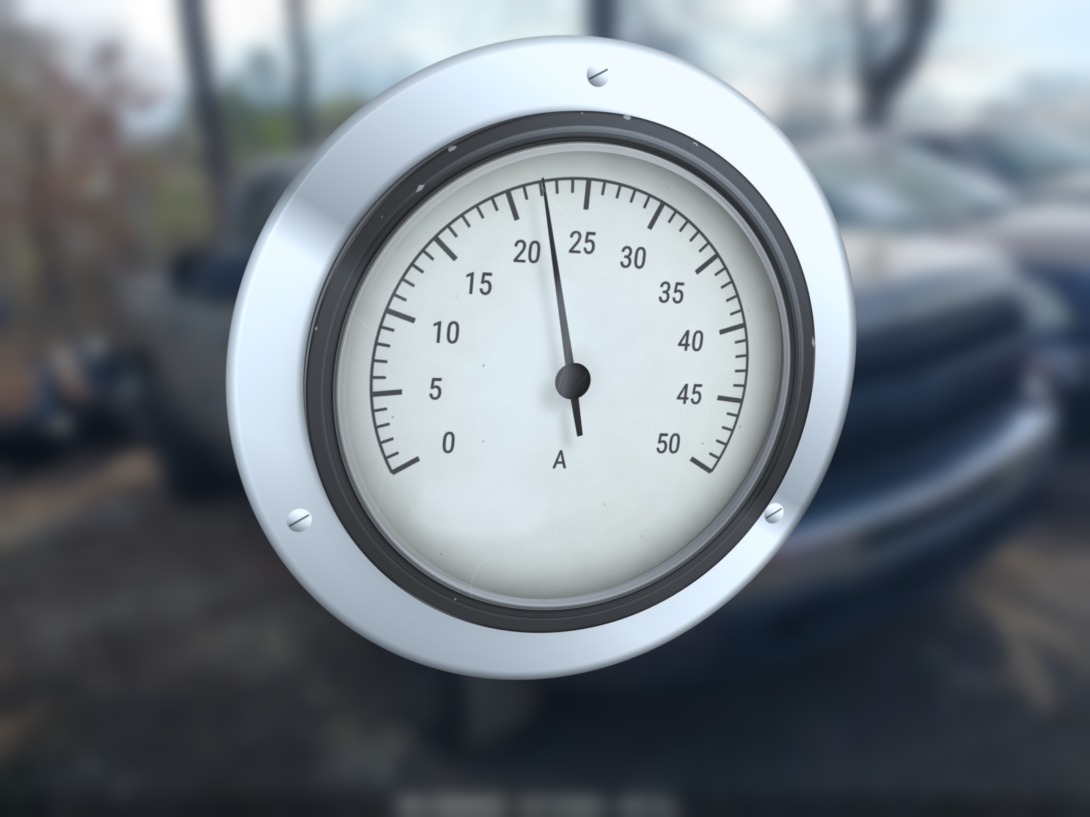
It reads 22 A
